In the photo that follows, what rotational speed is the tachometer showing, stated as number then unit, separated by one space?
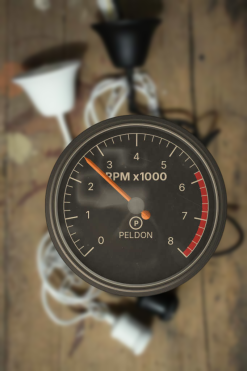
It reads 2600 rpm
